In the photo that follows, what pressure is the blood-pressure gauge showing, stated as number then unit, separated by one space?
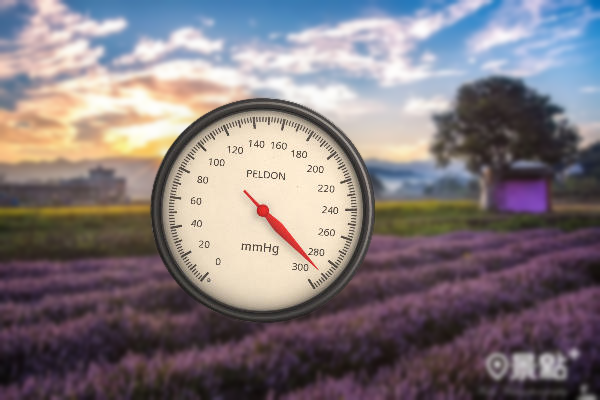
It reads 290 mmHg
